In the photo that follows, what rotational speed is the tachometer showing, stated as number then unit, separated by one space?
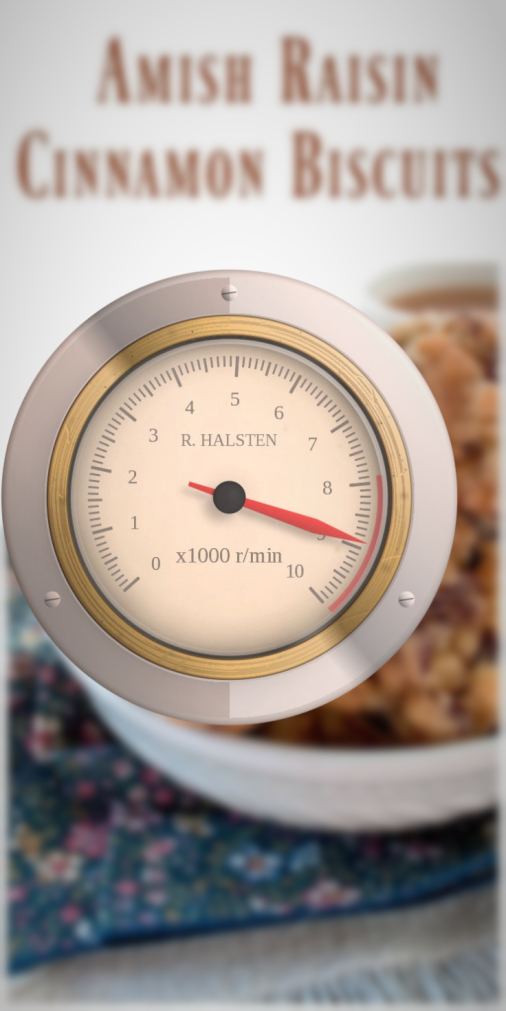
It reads 8900 rpm
